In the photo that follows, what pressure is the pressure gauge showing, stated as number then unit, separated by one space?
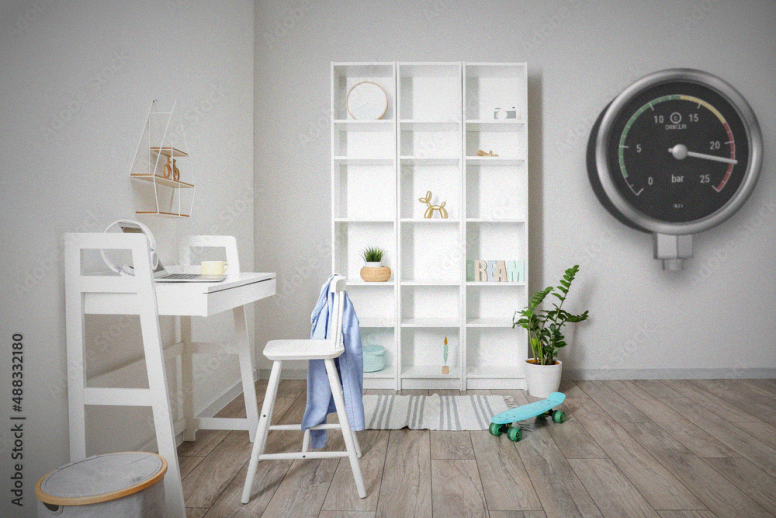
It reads 22 bar
